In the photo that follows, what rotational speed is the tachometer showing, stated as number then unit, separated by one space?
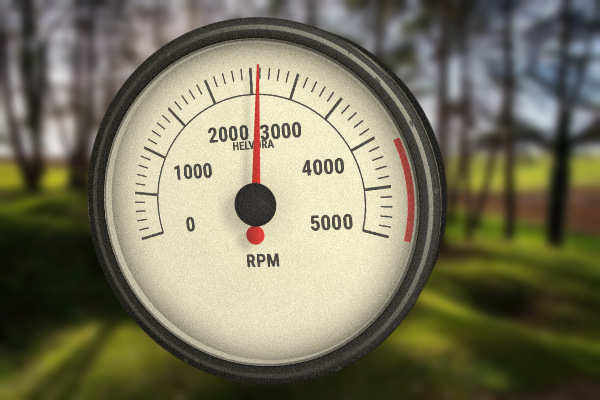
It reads 2600 rpm
